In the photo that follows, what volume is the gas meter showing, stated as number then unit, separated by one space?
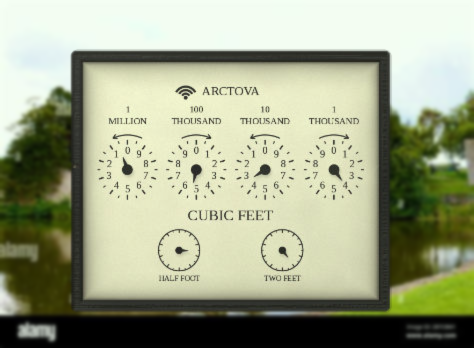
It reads 53400 ft³
